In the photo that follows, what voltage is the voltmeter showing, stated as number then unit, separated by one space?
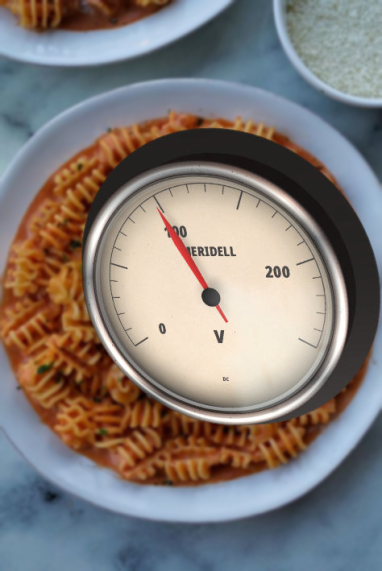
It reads 100 V
